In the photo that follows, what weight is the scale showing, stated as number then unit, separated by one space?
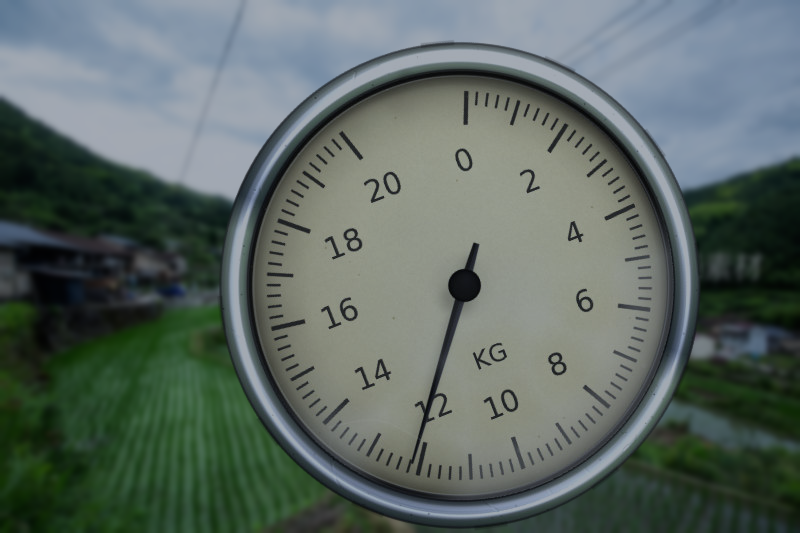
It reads 12.2 kg
